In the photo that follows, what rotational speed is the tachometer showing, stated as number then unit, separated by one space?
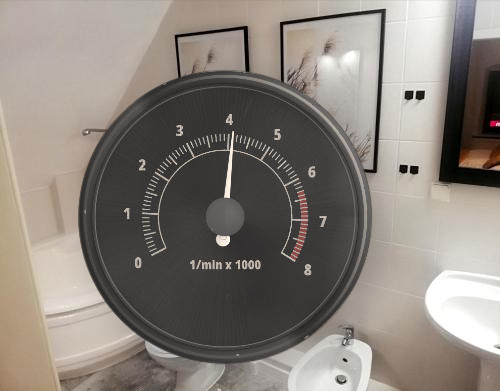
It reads 4100 rpm
